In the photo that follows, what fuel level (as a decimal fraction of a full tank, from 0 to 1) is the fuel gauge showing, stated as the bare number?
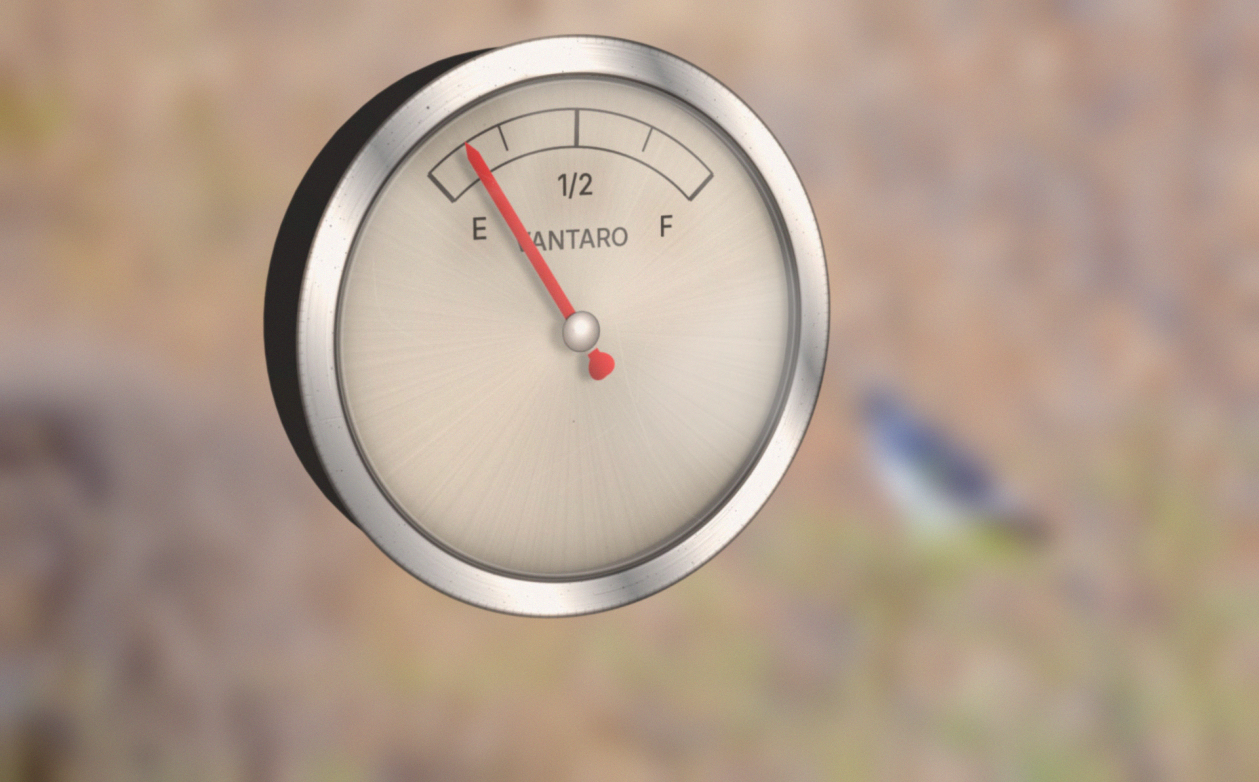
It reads 0.125
